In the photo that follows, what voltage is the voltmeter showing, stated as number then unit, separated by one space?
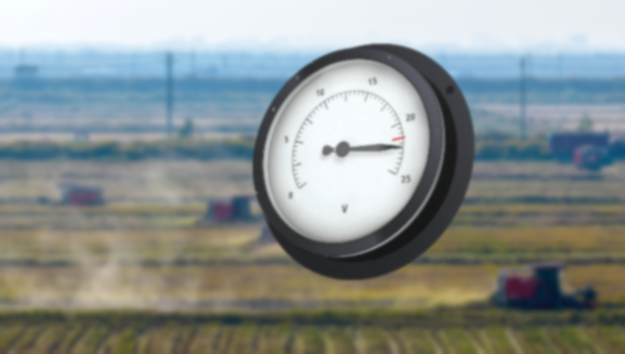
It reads 22.5 V
